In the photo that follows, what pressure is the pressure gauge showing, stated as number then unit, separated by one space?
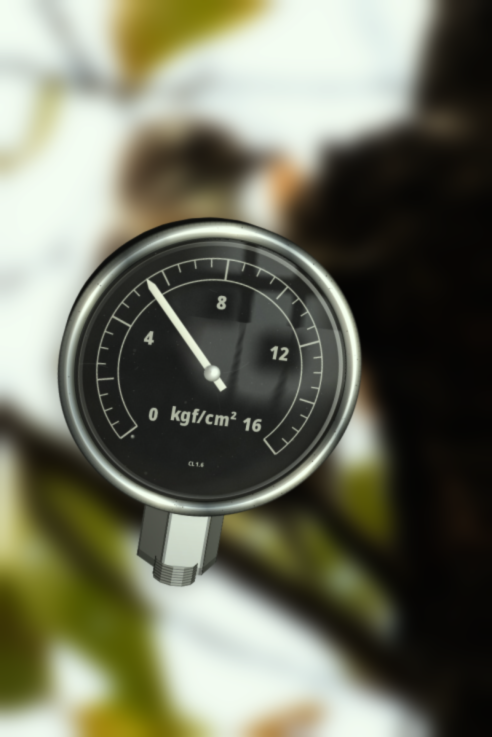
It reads 5.5 kg/cm²
